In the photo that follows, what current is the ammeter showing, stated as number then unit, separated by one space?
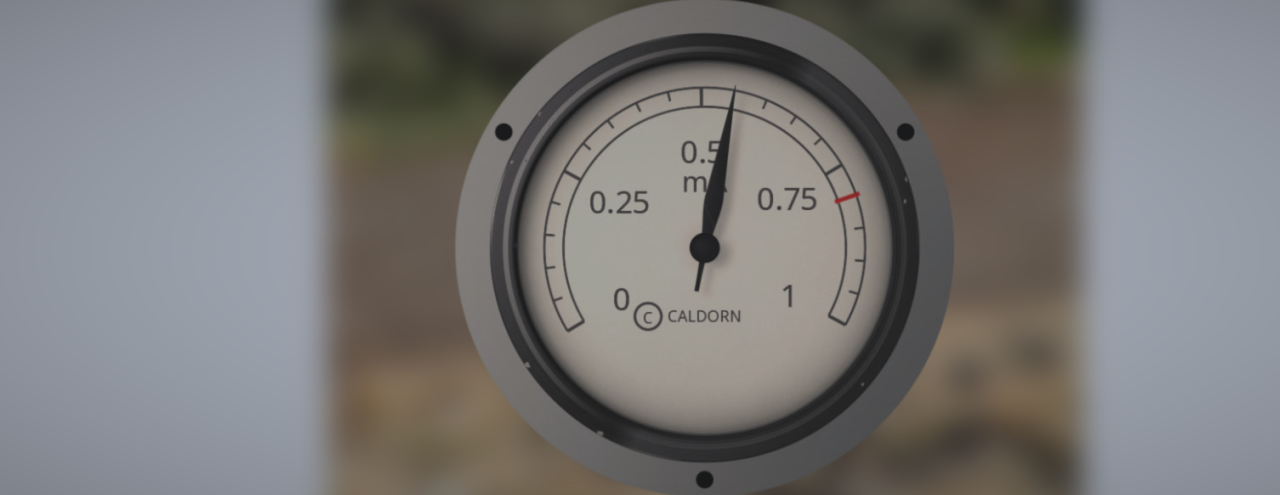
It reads 0.55 mA
